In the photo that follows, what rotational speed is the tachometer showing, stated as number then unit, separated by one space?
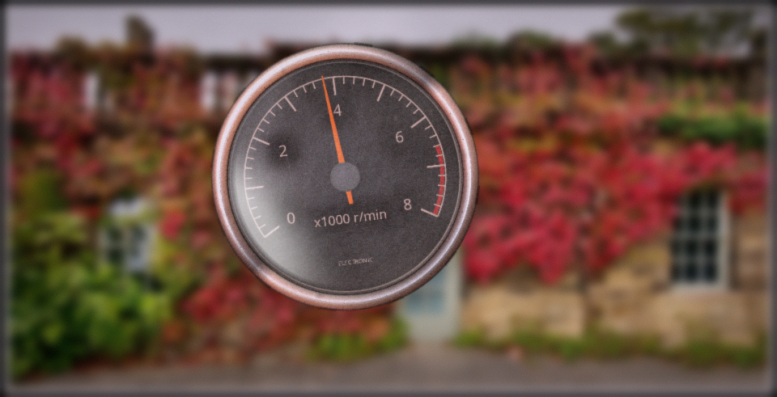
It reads 3800 rpm
